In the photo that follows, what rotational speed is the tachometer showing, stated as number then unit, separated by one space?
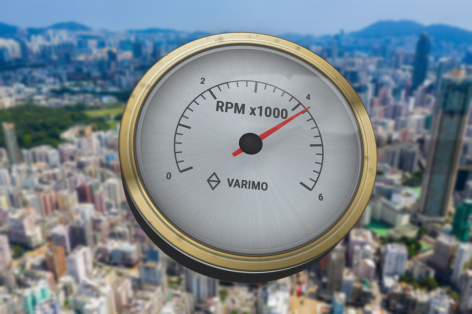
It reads 4200 rpm
